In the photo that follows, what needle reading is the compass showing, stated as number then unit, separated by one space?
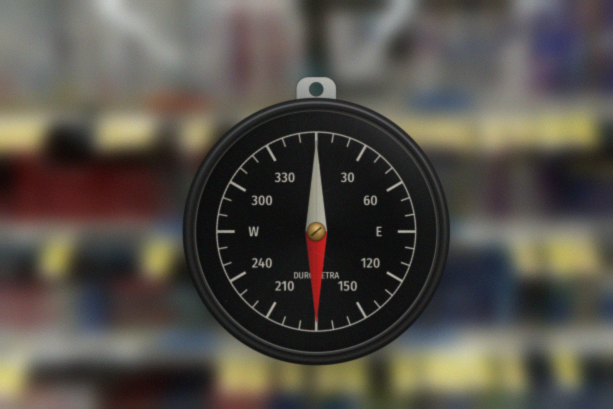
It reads 180 °
